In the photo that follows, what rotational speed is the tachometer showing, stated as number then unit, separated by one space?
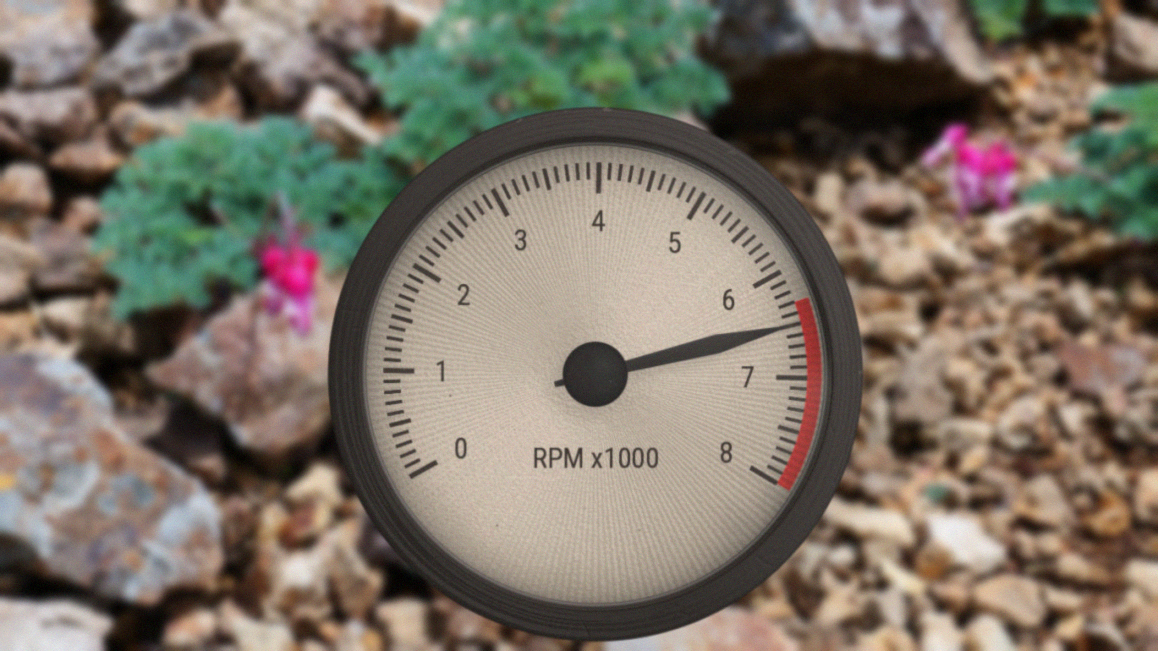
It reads 6500 rpm
